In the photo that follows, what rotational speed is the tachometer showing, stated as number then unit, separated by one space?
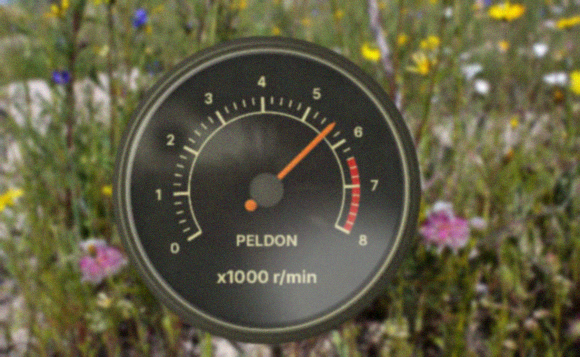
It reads 5600 rpm
